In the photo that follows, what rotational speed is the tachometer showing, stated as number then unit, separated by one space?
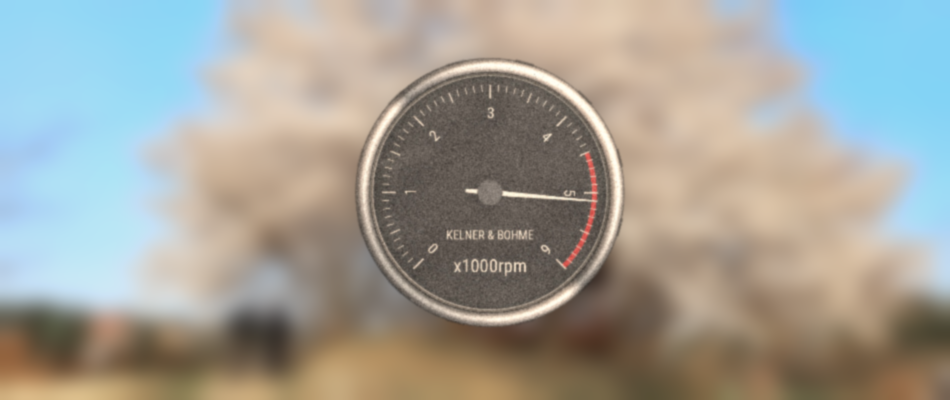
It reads 5100 rpm
